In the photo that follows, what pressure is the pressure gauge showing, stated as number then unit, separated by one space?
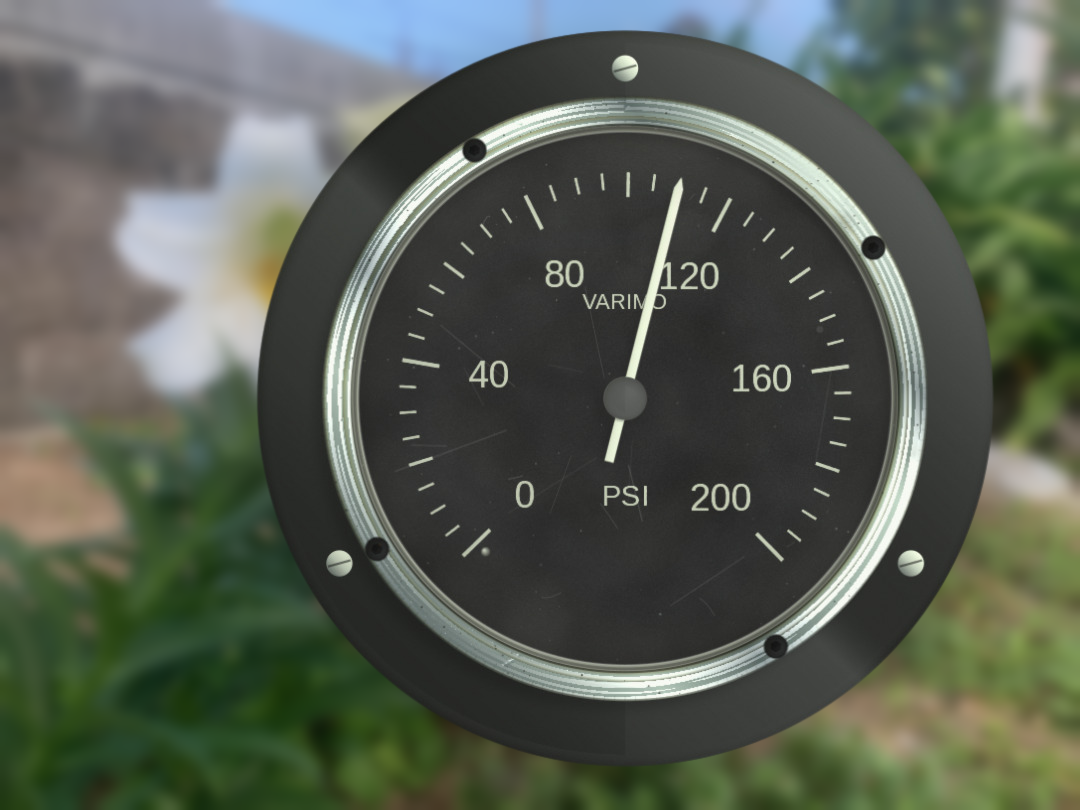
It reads 110 psi
